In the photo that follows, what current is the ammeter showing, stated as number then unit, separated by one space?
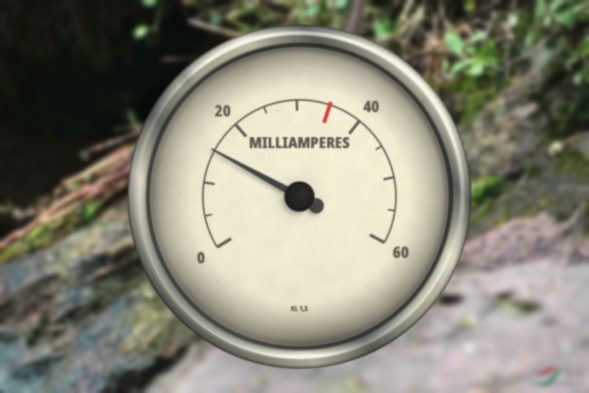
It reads 15 mA
